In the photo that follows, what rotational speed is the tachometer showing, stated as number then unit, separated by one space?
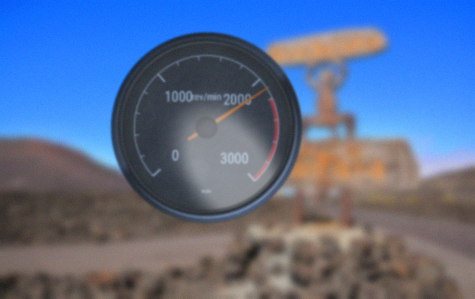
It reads 2100 rpm
